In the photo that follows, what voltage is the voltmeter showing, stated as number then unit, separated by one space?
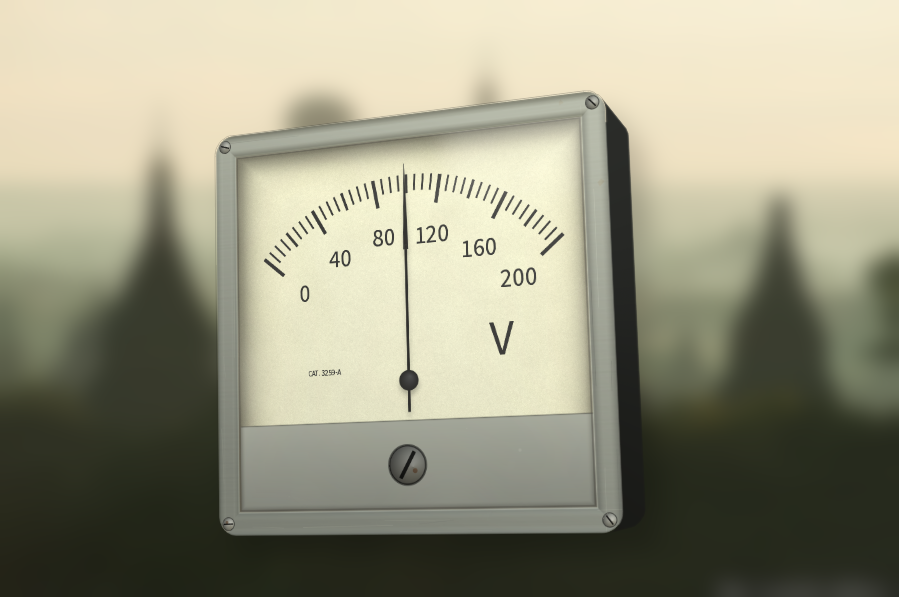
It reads 100 V
